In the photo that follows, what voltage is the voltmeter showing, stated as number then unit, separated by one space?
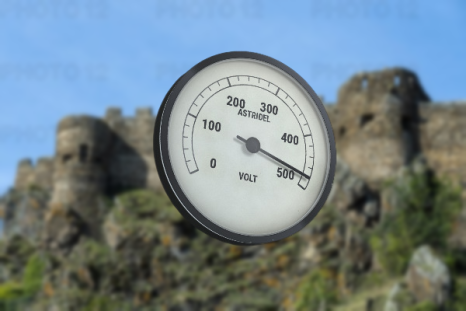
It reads 480 V
